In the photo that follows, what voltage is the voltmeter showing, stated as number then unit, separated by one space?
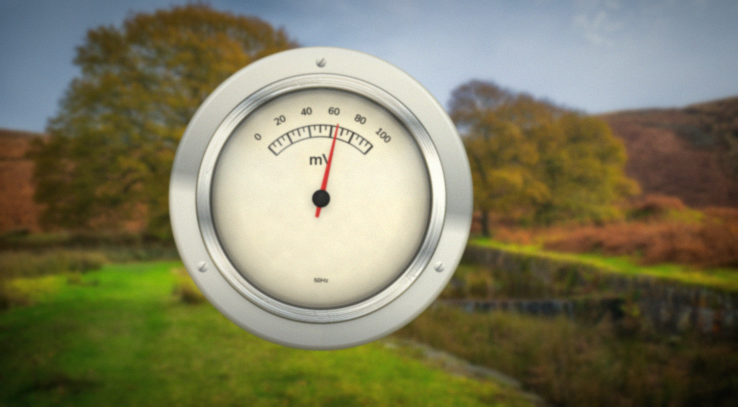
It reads 65 mV
